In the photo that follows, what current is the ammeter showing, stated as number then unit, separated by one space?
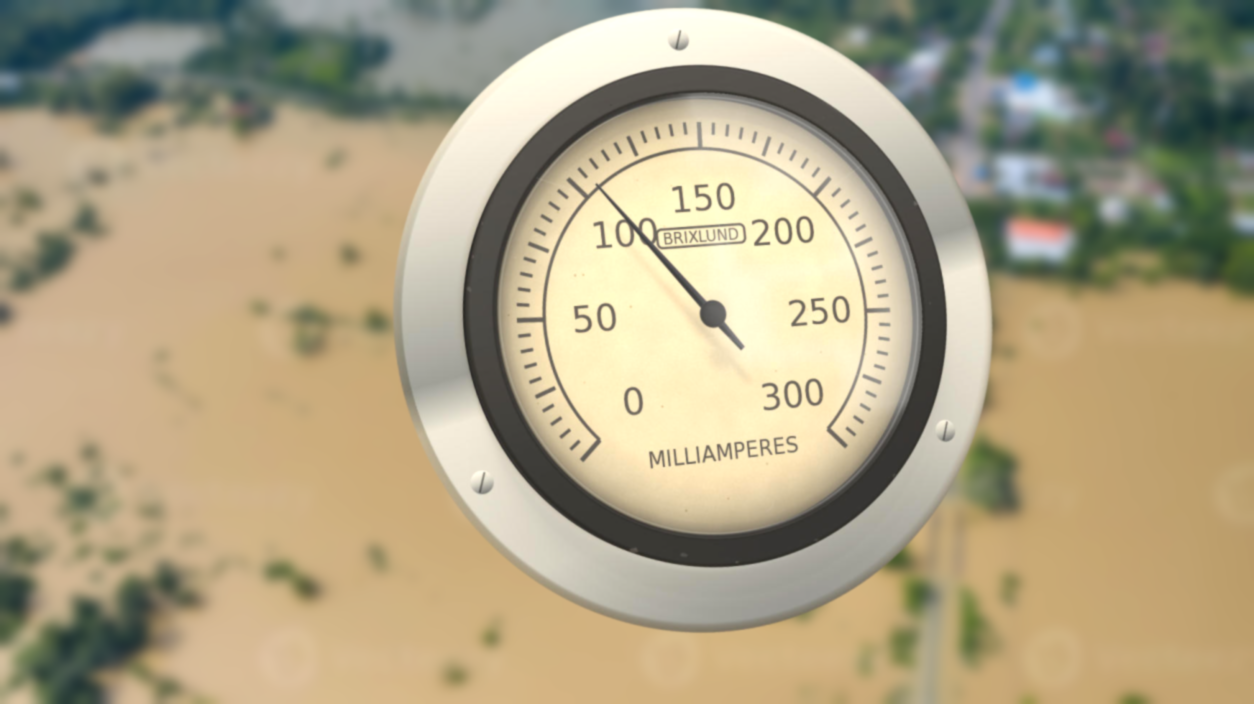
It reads 105 mA
